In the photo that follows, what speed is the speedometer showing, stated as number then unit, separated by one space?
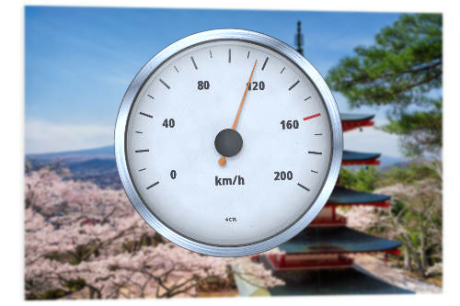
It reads 115 km/h
